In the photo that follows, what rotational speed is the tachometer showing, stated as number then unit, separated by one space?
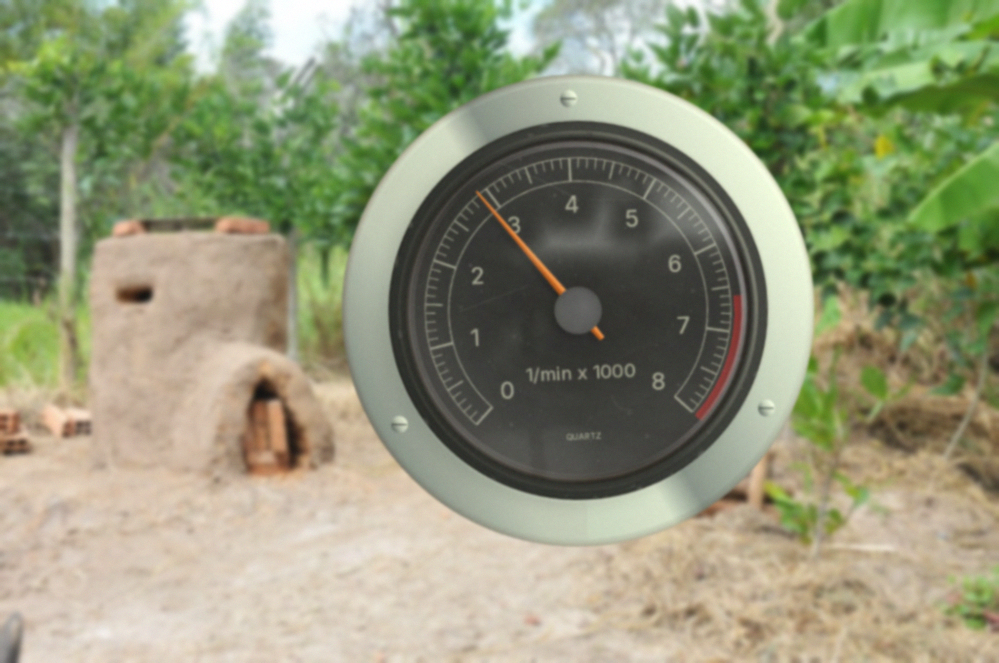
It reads 2900 rpm
